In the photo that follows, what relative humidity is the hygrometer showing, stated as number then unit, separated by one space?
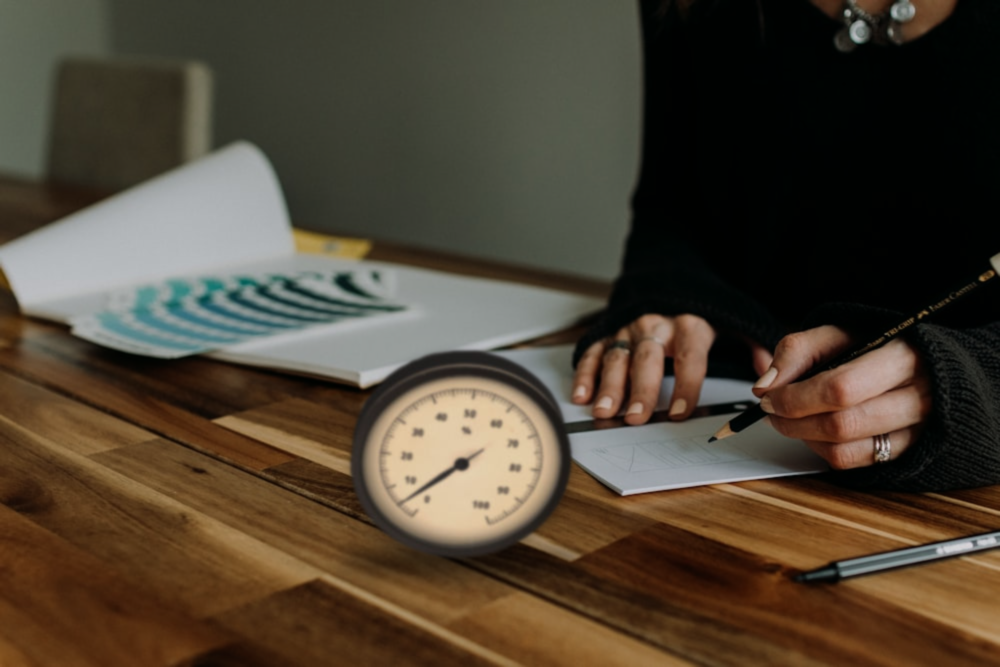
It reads 5 %
